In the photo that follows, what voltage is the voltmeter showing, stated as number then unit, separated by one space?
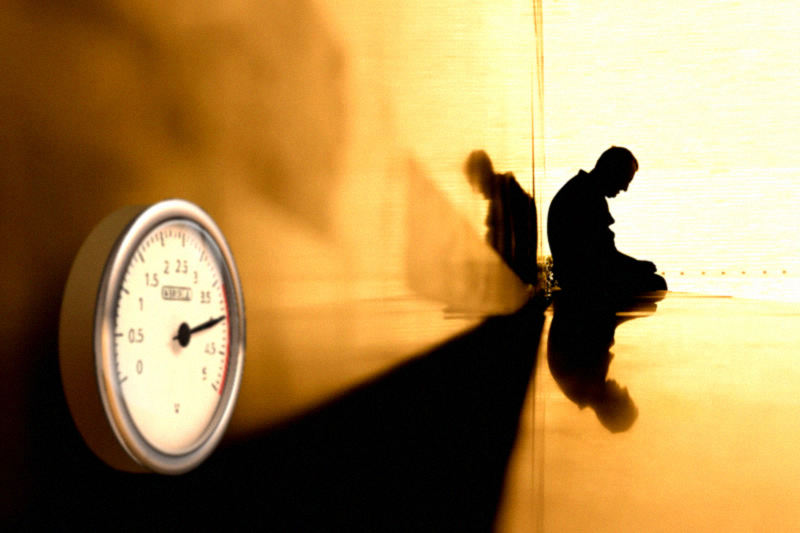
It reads 4 V
